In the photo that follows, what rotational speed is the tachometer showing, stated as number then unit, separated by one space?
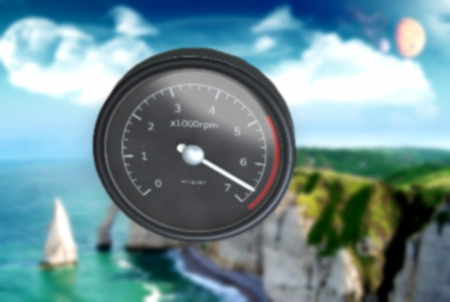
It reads 6600 rpm
